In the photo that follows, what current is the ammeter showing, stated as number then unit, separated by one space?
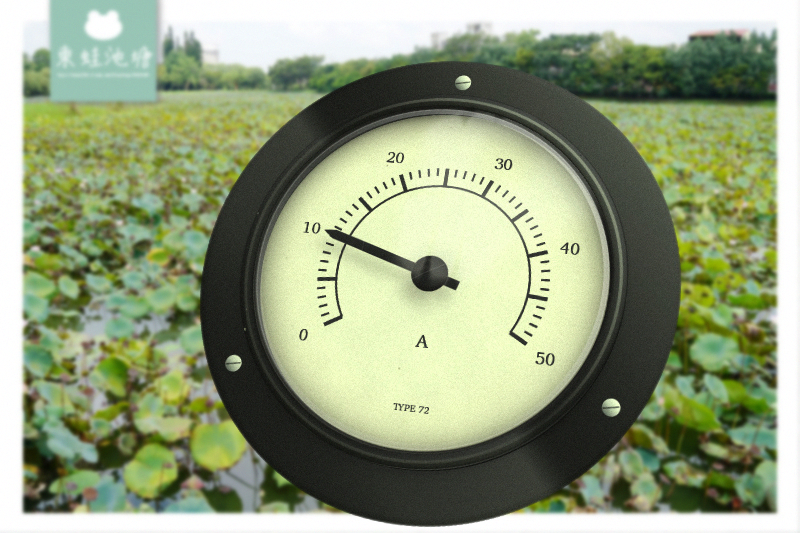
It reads 10 A
